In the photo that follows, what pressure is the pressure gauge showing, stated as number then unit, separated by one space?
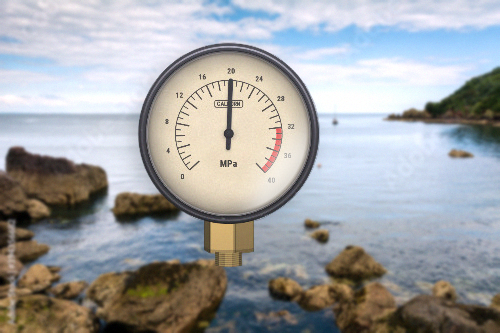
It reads 20 MPa
